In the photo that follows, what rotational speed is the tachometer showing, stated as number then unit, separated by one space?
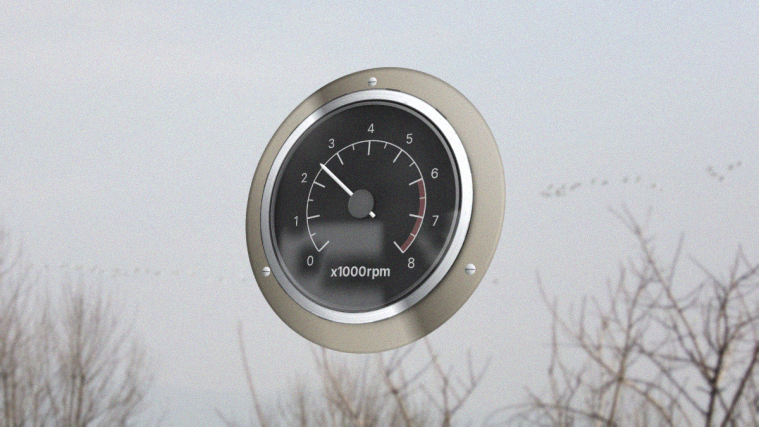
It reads 2500 rpm
